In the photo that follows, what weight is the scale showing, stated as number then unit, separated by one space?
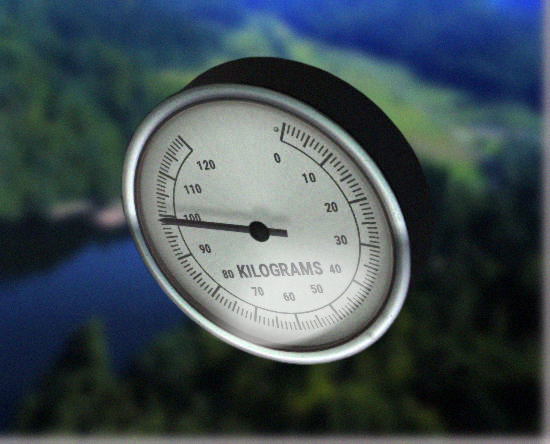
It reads 100 kg
